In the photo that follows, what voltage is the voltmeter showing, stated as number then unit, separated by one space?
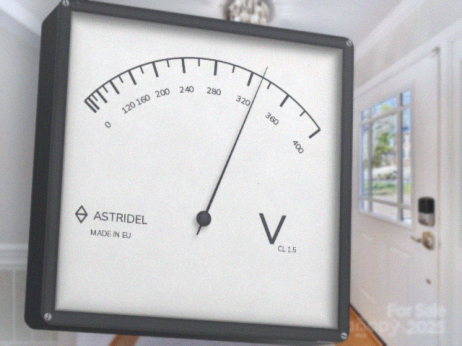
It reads 330 V
